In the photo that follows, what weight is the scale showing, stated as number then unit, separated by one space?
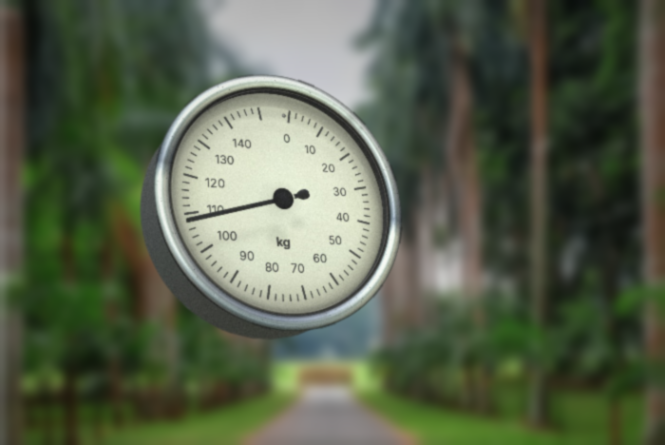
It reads 108 kg
